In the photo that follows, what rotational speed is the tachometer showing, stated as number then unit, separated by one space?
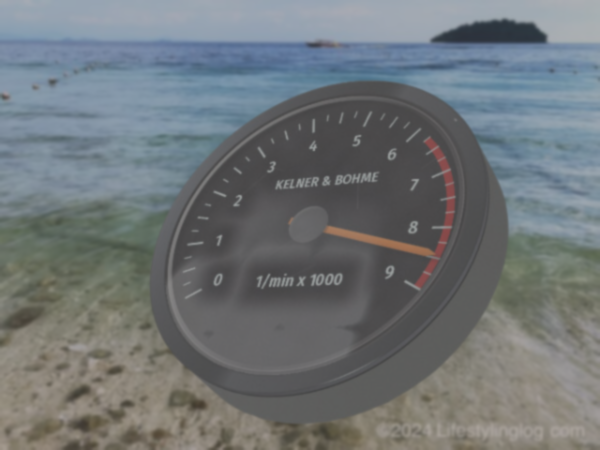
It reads 8500 rpm
